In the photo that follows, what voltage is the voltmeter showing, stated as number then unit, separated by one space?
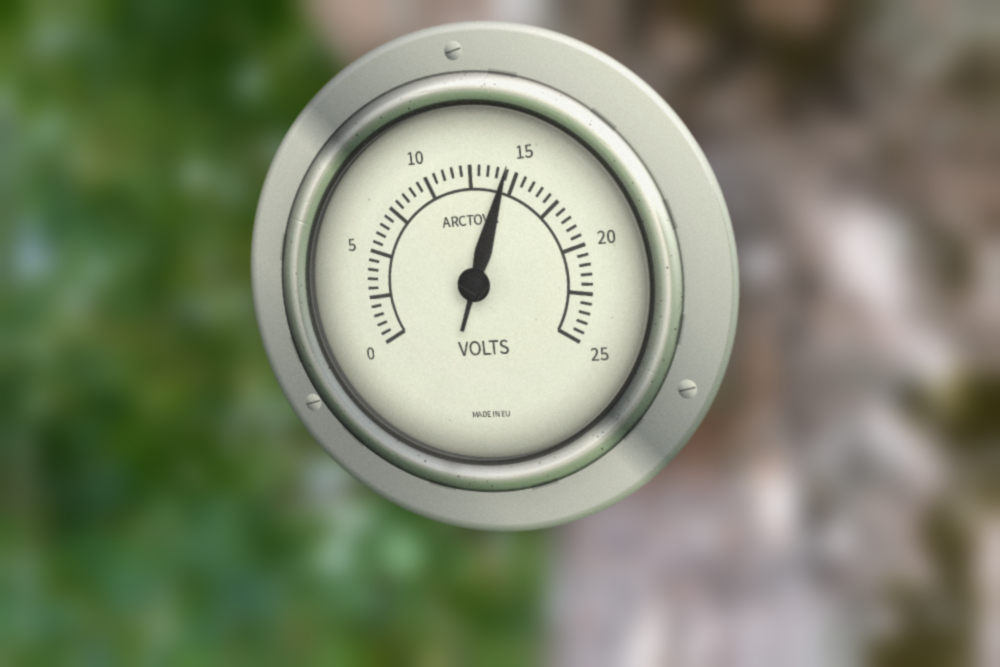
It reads 14.5 V
